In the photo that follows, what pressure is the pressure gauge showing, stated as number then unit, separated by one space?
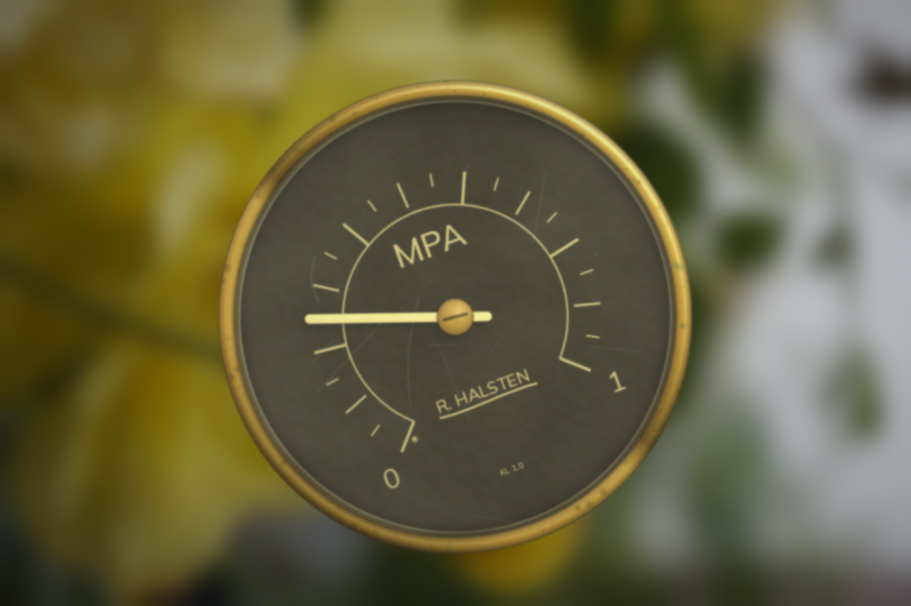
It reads 0.25 MPa
